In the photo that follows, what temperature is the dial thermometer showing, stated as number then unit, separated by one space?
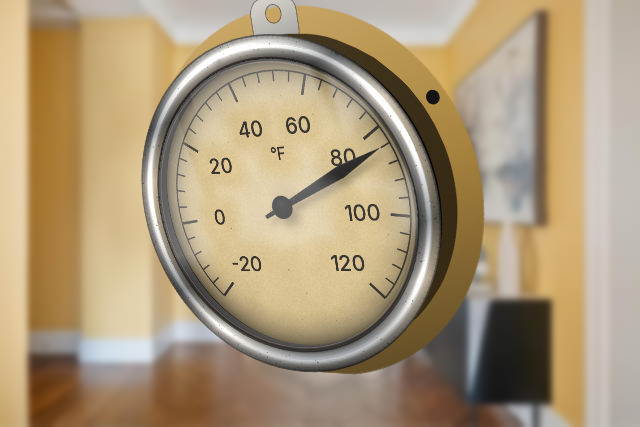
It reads 84 °F
